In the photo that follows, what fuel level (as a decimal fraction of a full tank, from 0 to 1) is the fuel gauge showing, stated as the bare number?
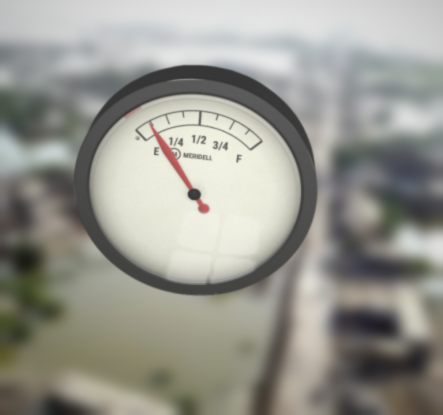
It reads 0.125
